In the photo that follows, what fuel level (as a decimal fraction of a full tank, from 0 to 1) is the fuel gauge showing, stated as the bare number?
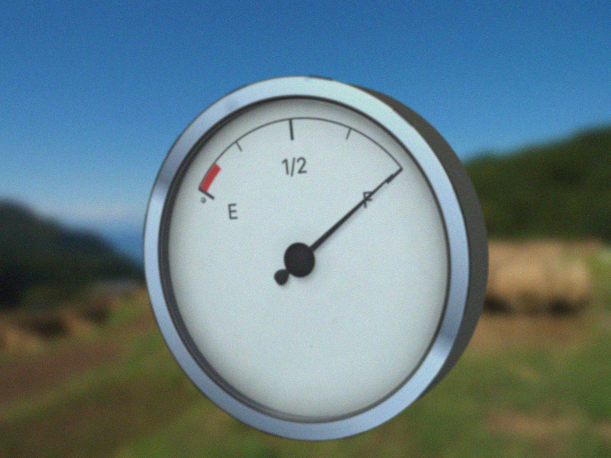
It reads 1
